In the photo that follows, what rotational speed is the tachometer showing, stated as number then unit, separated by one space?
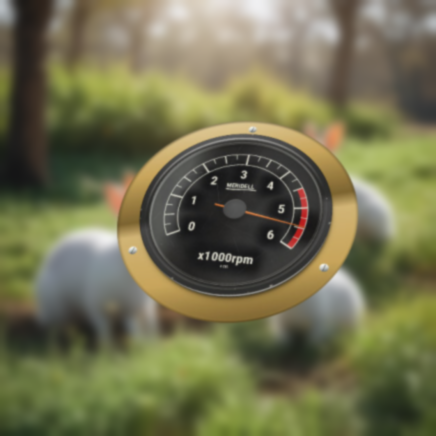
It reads 5500 rpm
